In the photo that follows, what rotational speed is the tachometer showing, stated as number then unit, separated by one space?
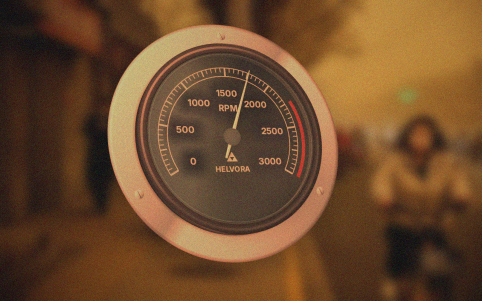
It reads 1750 rpm
